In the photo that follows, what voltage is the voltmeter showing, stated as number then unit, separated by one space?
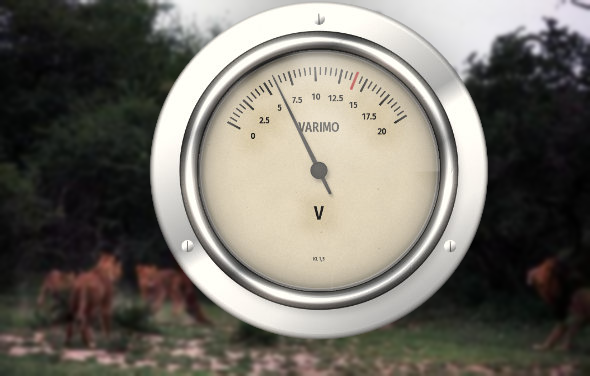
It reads 6 V
